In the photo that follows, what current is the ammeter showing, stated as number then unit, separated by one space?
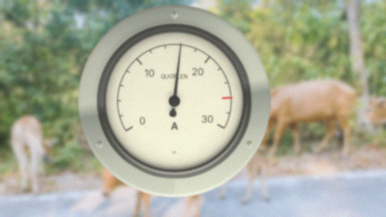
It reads 16 A
